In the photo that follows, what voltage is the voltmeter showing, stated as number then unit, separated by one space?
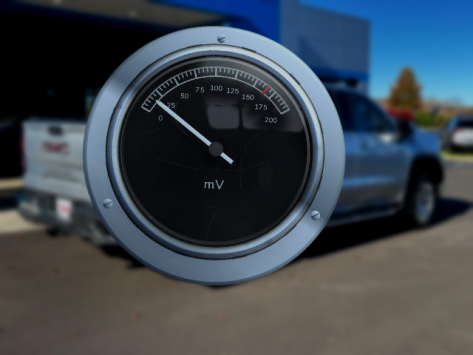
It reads 15 mV
